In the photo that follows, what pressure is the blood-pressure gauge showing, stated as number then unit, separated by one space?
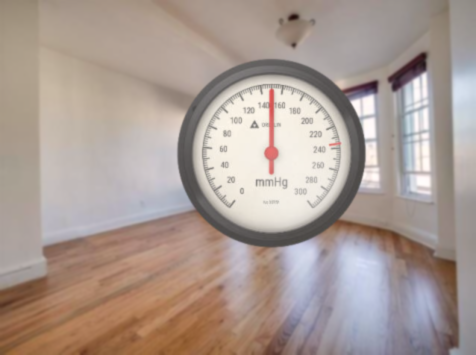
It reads 150 mmHg
